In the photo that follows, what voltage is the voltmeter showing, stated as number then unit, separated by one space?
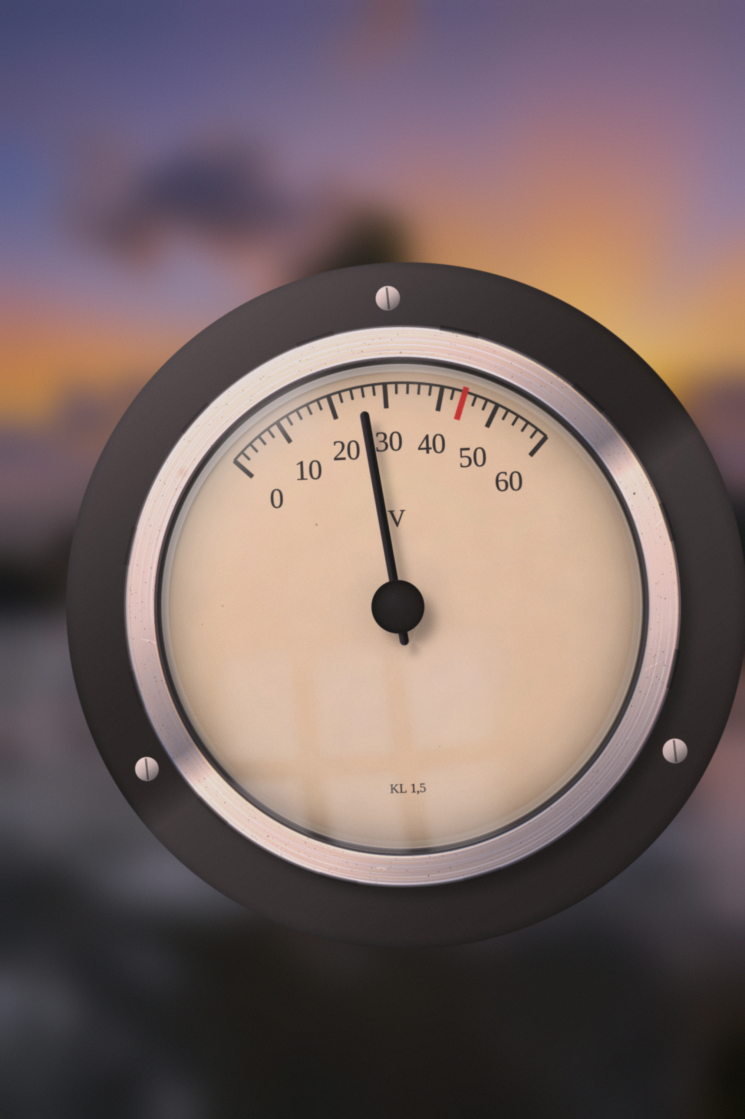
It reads 26 V
